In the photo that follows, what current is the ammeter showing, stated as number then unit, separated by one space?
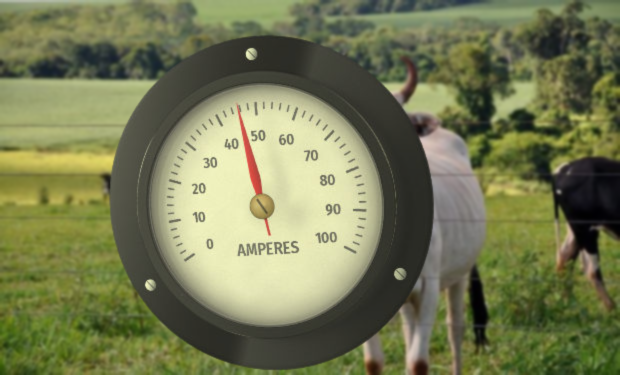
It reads 46 A
